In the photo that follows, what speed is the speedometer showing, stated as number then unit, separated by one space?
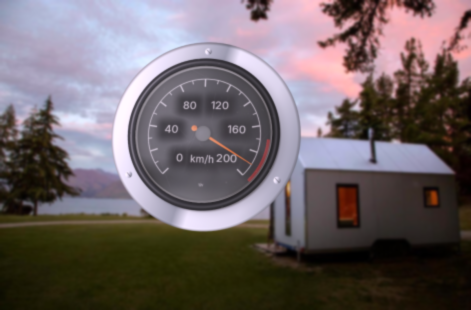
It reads 190 km/h
